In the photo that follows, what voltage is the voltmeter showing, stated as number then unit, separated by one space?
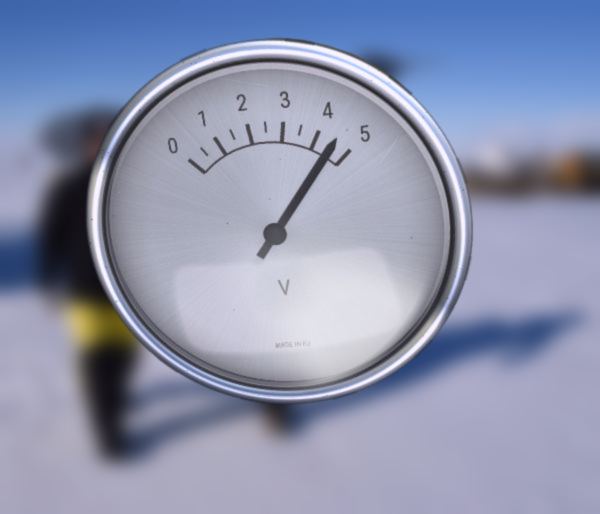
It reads 4.5 V
